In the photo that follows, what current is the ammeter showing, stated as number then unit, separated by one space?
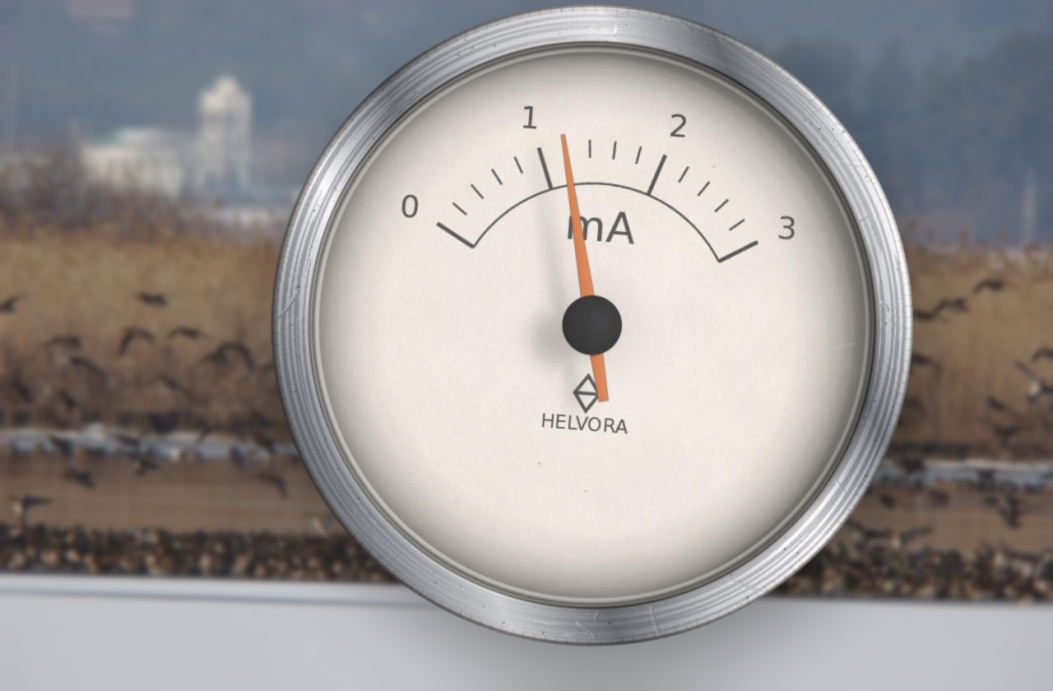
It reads 1.2 mA
